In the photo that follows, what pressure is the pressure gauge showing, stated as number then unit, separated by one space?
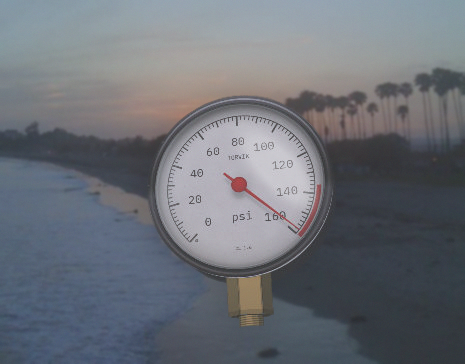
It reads 158 psi
